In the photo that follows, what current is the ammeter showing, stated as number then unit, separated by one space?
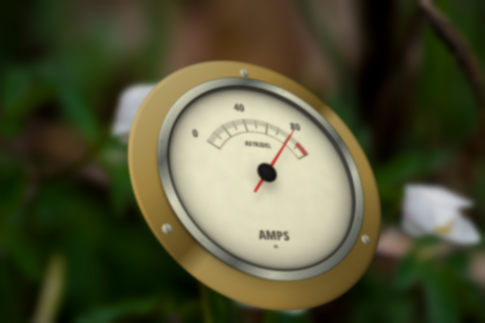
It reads 80 A
